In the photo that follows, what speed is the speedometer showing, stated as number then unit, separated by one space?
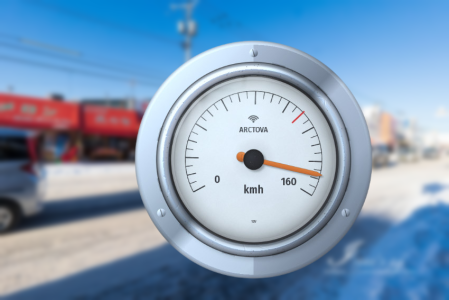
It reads 147.5 km/h
